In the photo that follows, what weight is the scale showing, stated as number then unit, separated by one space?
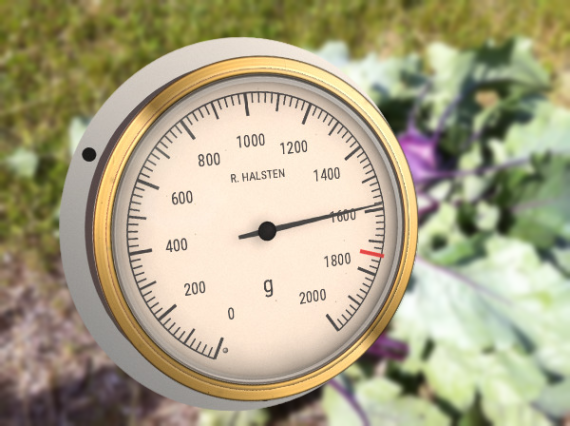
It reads 1580 g
